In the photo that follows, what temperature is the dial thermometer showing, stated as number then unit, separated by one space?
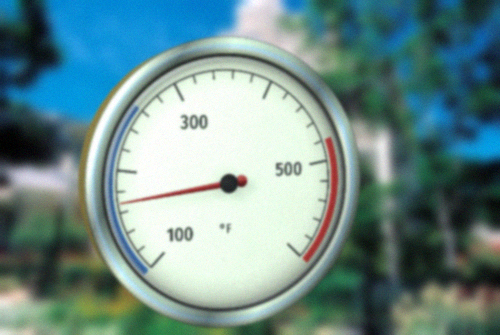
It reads 170 °F
